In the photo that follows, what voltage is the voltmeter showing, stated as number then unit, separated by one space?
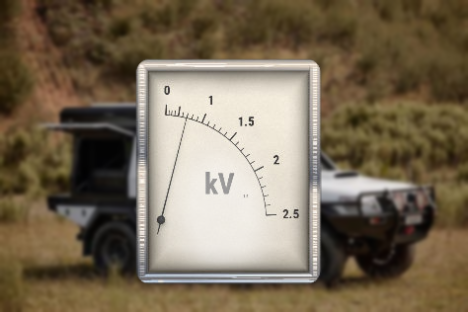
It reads 0.7 kV
